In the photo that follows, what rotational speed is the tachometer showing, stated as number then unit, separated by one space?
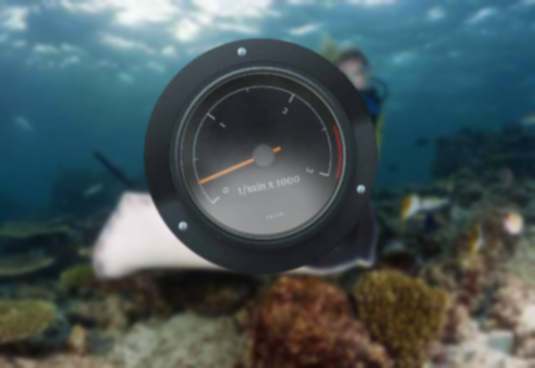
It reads 250 rpm
